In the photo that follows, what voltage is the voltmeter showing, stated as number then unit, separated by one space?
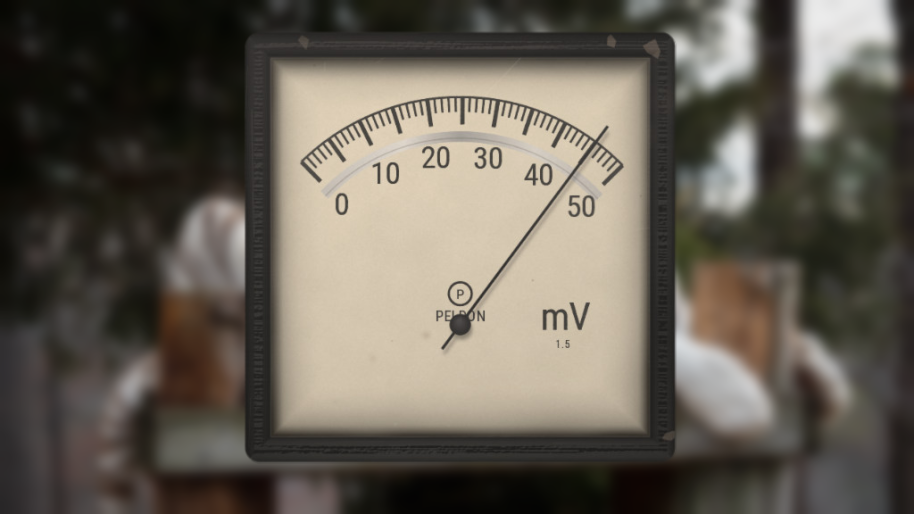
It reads 45 mV
